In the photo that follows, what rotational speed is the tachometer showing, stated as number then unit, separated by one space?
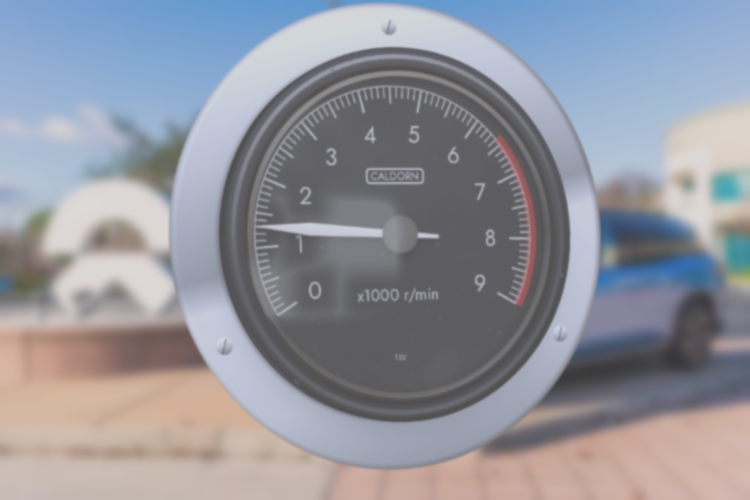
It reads 1300 rpm
